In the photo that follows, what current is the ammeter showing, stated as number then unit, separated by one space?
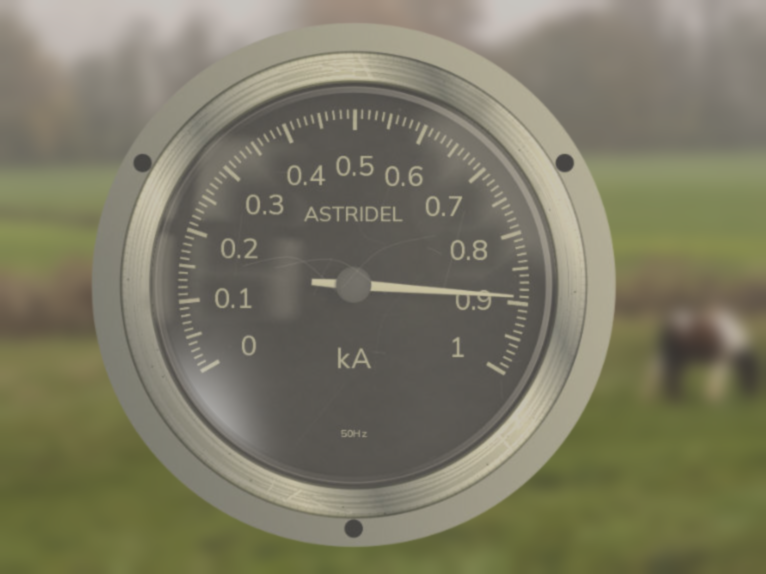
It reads 0.89 kA
